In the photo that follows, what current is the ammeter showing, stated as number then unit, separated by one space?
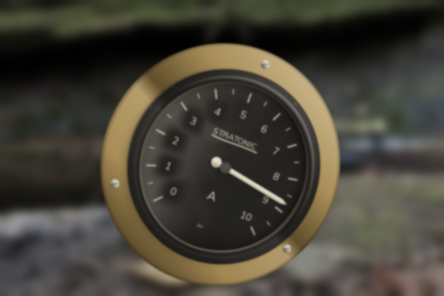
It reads 8.75 A
